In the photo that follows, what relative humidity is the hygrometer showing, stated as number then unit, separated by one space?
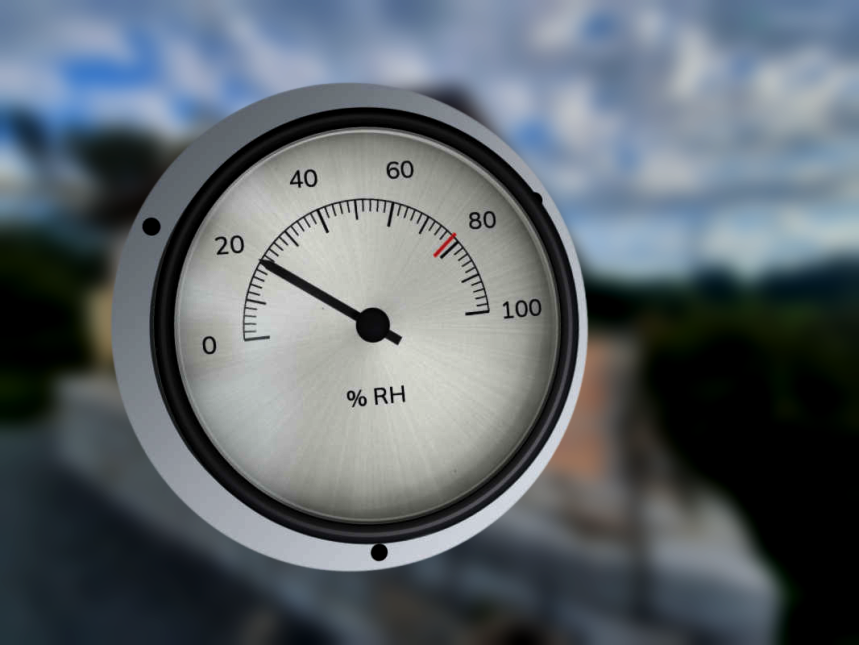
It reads 20 %
